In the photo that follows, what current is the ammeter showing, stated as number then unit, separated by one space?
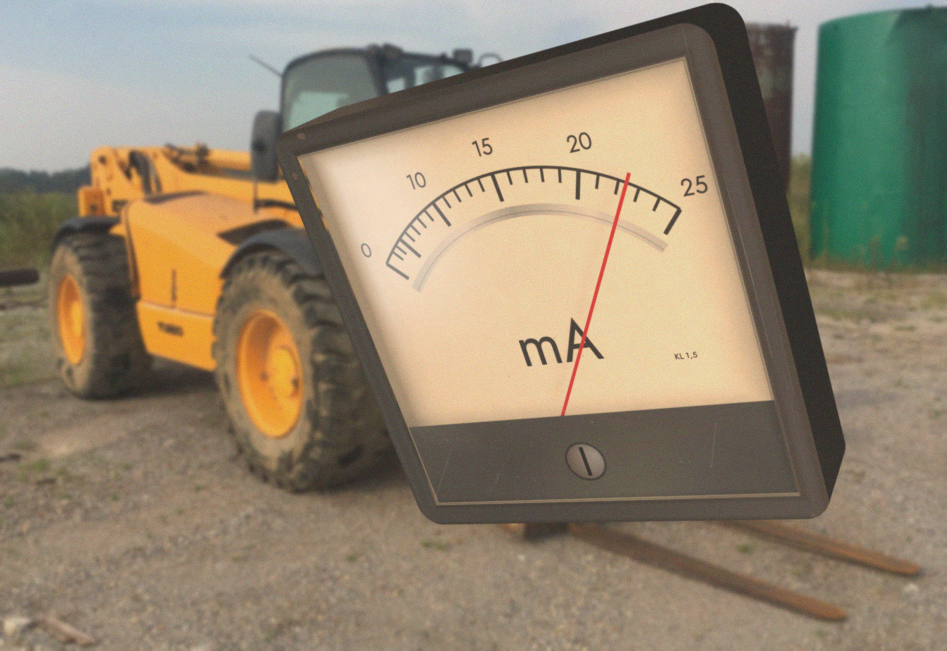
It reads 22.5 mA
